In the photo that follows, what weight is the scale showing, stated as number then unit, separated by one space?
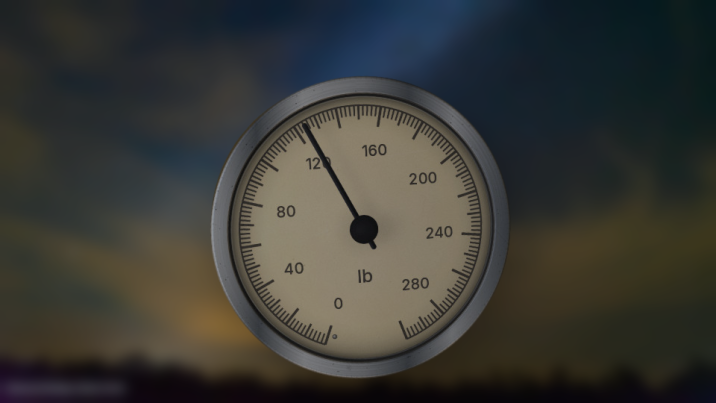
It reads 124 lb
